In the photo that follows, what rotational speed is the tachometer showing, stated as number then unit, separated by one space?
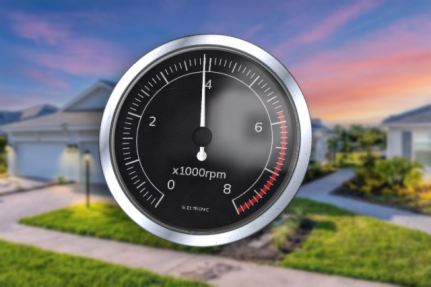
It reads 3900 rpm
